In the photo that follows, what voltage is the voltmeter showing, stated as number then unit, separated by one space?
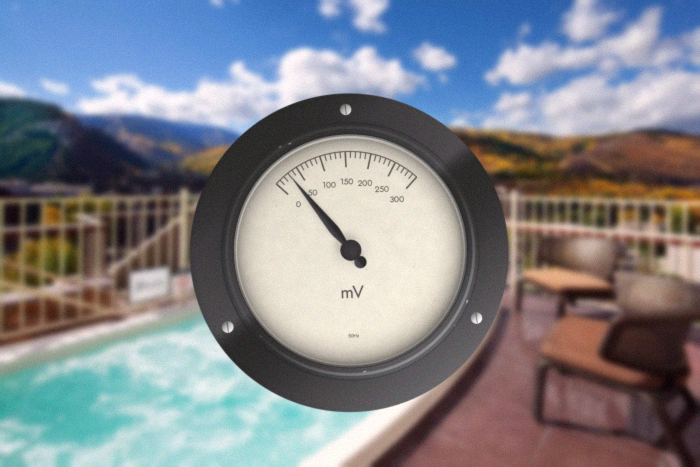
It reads 30 mV
